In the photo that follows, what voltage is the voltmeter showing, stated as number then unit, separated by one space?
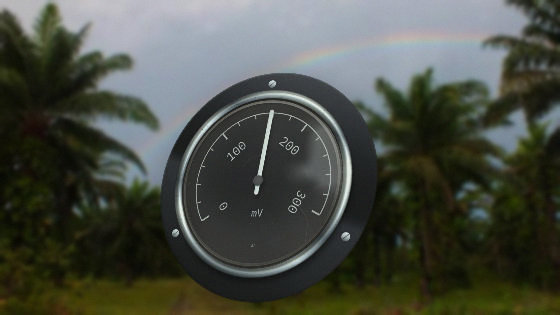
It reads 160 mV
